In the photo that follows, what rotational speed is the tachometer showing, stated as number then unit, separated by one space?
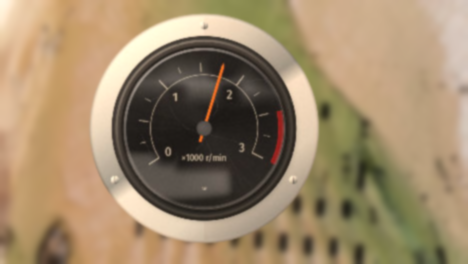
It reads 1750 rpm
